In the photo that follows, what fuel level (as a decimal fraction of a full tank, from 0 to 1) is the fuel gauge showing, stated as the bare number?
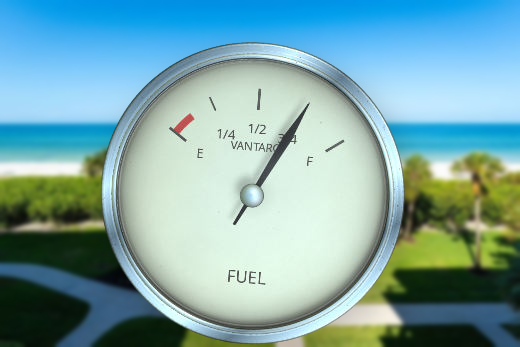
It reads 0.75
